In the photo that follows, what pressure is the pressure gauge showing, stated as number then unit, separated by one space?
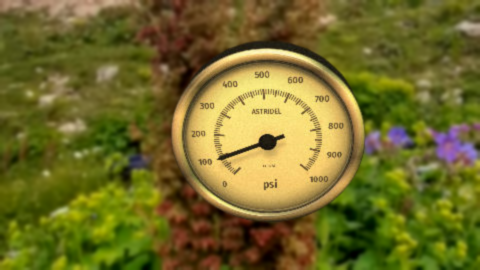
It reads 100 psi
